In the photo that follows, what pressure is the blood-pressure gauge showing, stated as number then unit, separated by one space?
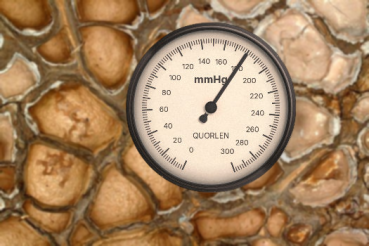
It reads 180 mmHg
